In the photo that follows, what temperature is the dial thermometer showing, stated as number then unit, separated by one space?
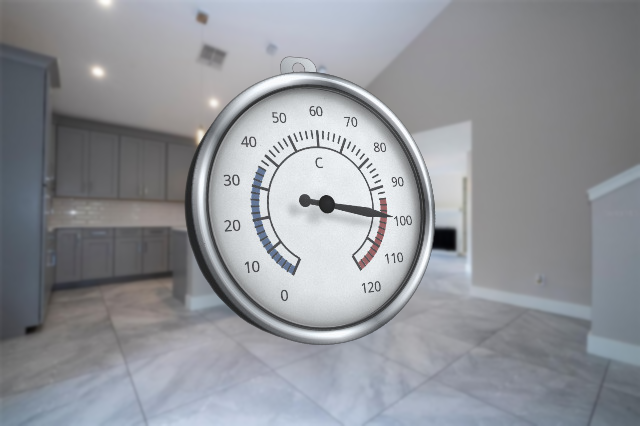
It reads 100 °C
